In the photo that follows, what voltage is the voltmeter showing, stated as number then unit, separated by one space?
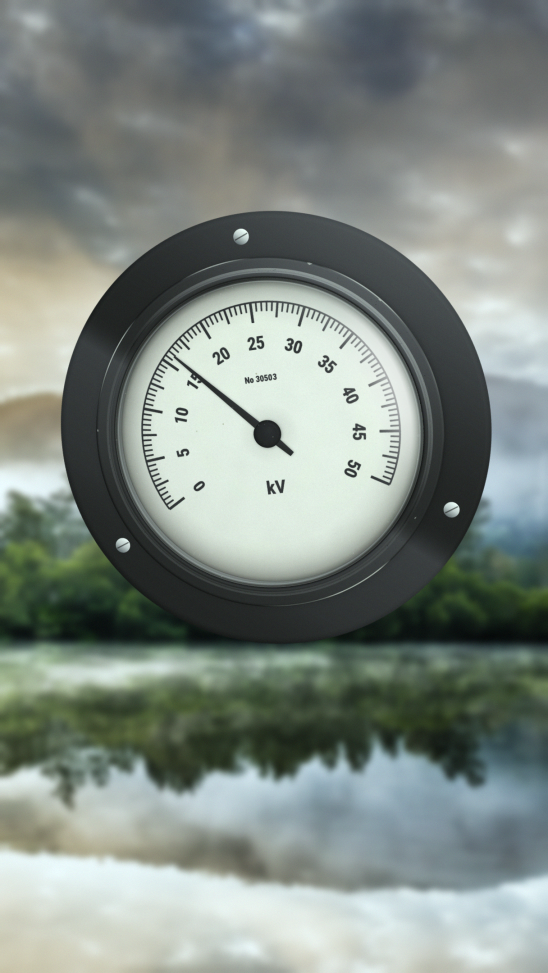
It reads 16 kV
